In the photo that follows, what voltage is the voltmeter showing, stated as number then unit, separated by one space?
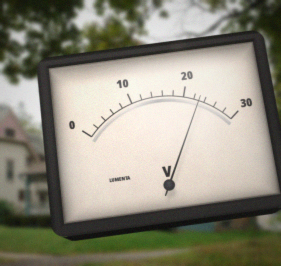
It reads 23 V
